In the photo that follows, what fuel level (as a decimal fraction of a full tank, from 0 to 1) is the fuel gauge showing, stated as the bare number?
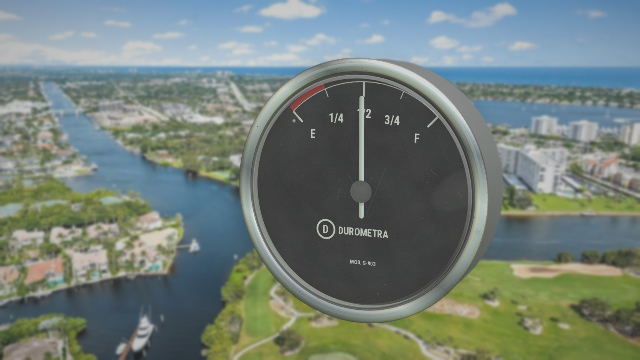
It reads 0.5
